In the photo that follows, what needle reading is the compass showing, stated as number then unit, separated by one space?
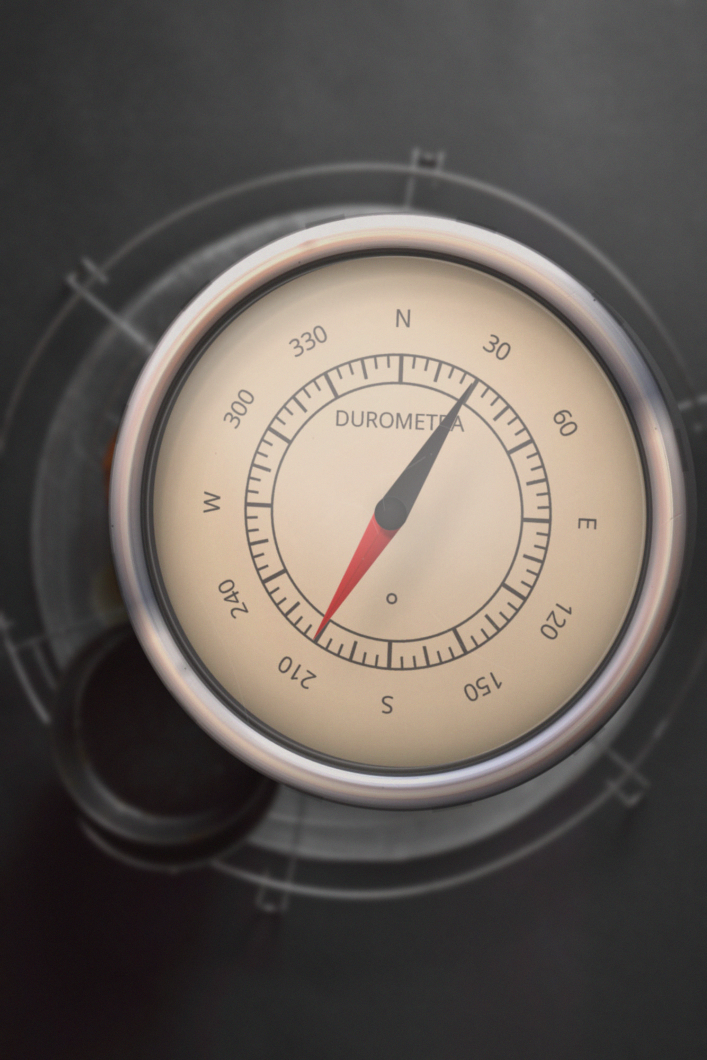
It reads 210 °
